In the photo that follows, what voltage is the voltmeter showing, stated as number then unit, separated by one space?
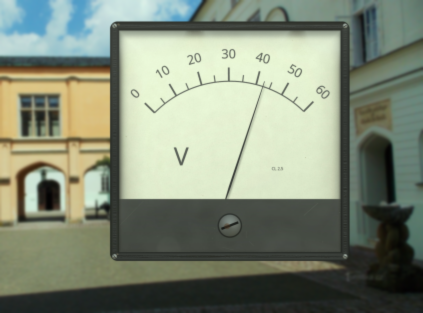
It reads 42.5 V
